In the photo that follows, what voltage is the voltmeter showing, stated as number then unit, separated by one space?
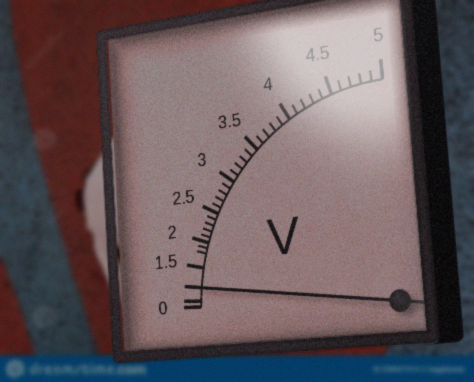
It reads 1 V
